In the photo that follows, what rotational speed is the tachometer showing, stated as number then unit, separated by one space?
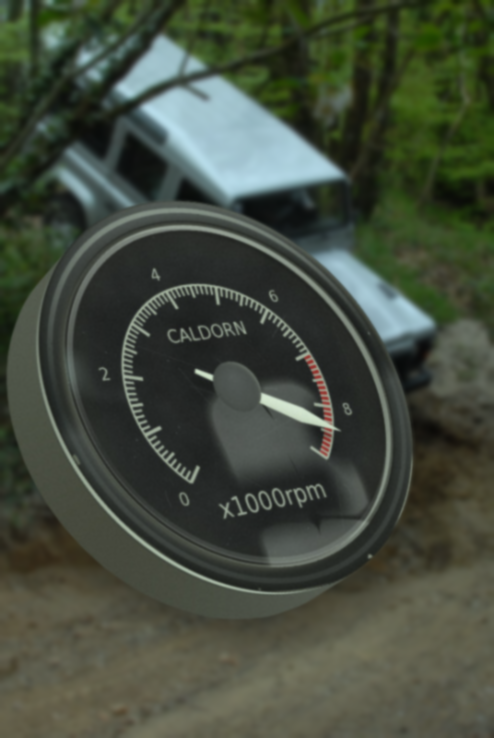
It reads 8500 rpm
